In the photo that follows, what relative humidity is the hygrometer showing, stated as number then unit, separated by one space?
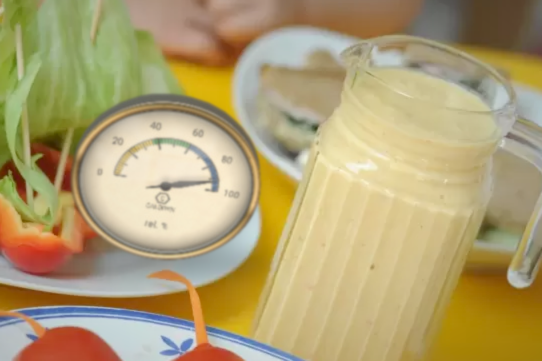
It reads 90 %
